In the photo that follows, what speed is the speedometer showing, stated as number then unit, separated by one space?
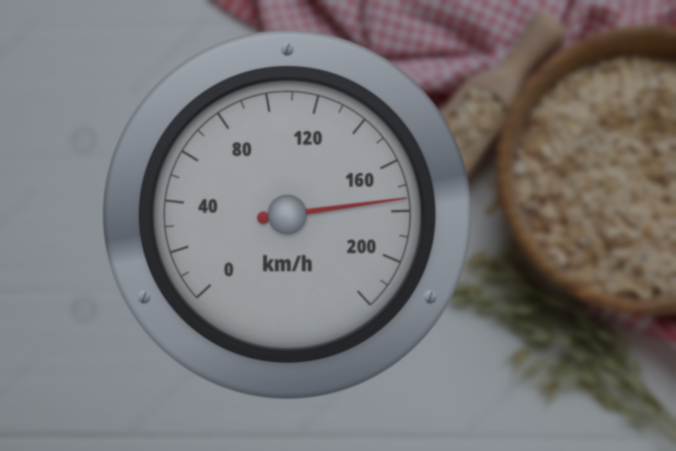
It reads 175 km/h
